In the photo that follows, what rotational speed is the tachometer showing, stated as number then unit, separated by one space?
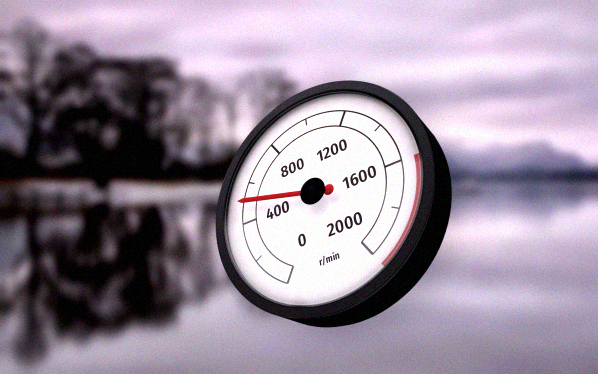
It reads 500 rpm
